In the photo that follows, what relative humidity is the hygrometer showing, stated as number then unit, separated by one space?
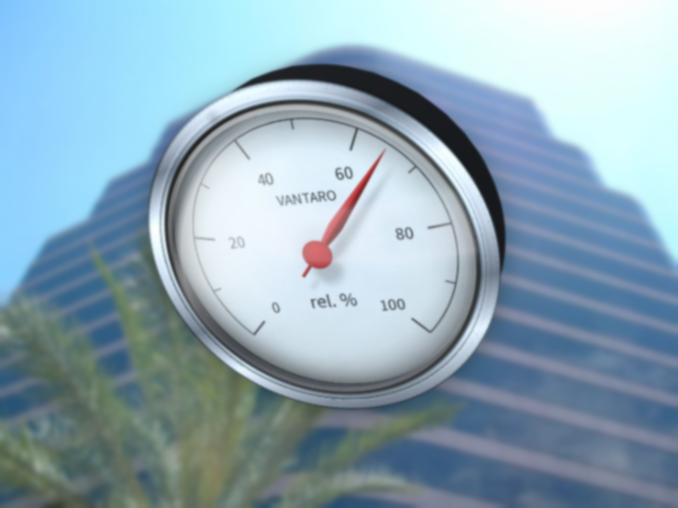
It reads 65 %
